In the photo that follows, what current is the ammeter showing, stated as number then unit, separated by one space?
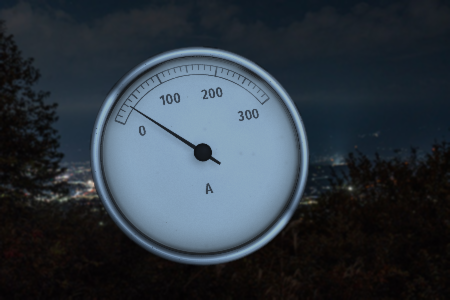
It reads 30 A
